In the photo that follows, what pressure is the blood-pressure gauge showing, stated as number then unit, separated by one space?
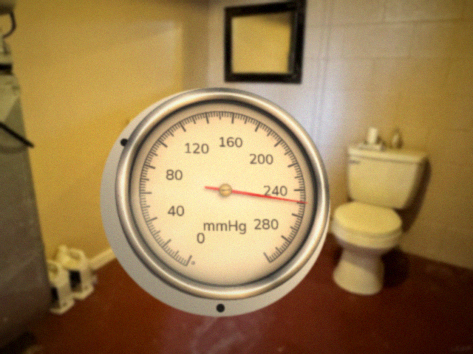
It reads 250 mmHg
